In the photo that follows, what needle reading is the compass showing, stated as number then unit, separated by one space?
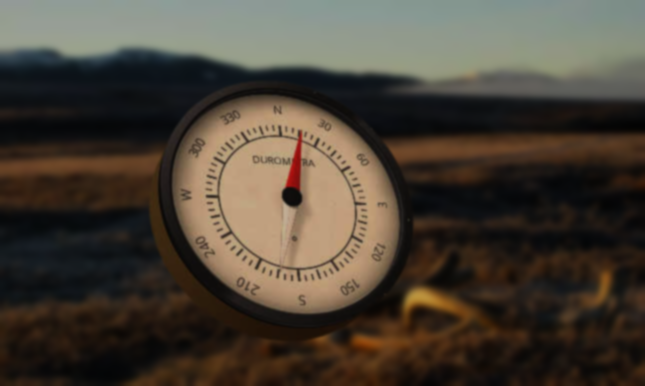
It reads 15 °
